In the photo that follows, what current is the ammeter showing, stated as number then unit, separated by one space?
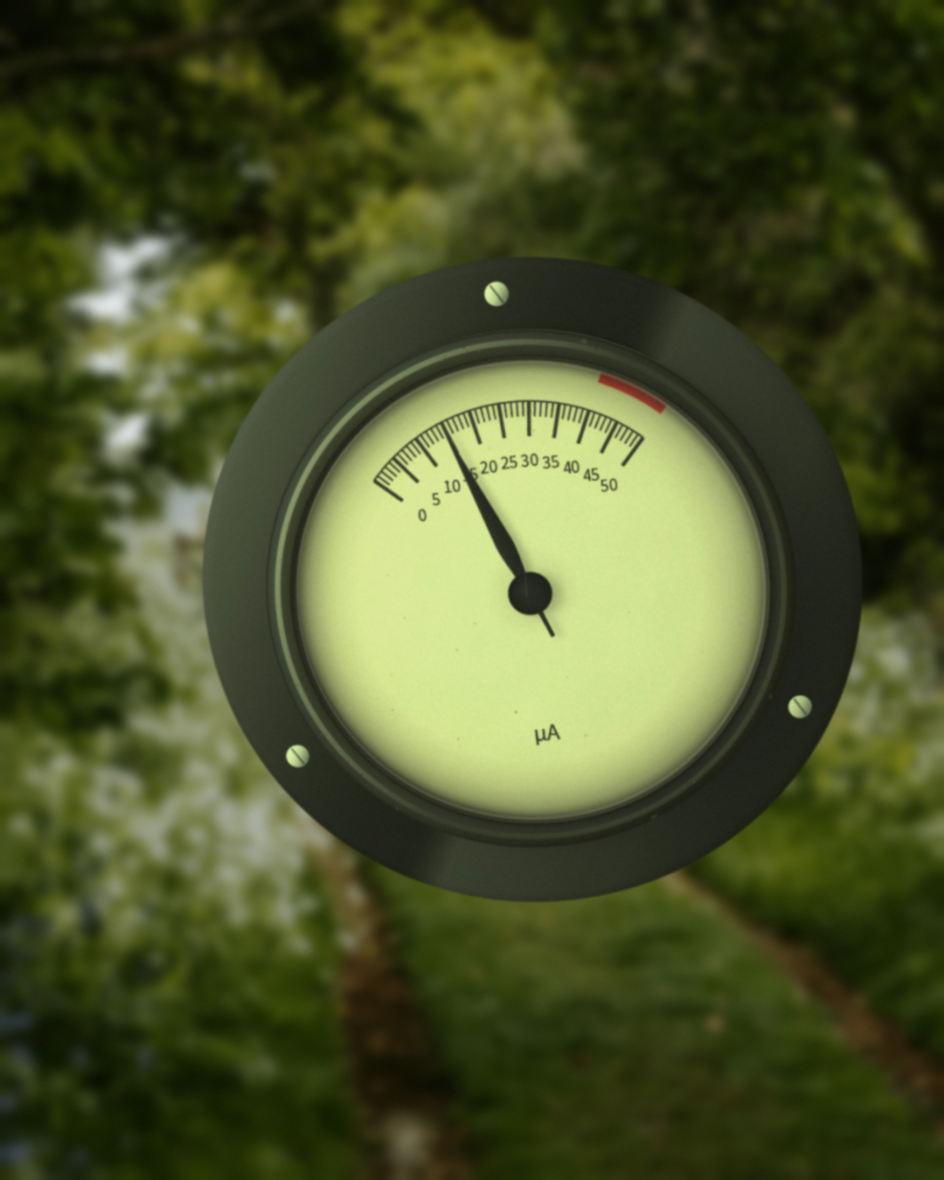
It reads 15 µA
